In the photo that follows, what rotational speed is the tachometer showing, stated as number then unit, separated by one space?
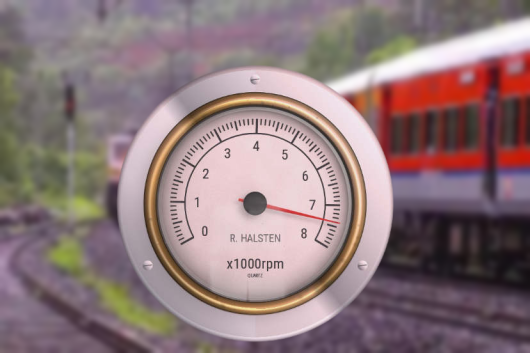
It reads 7400 rpm
